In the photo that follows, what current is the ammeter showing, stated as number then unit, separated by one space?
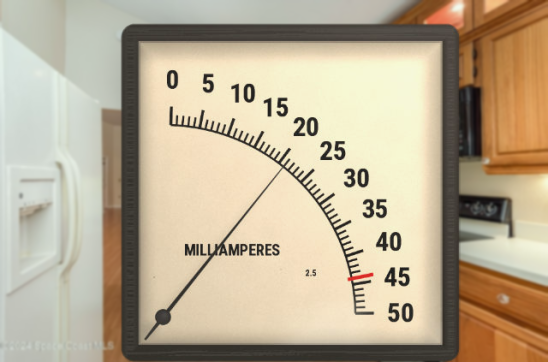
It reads 21 mA
